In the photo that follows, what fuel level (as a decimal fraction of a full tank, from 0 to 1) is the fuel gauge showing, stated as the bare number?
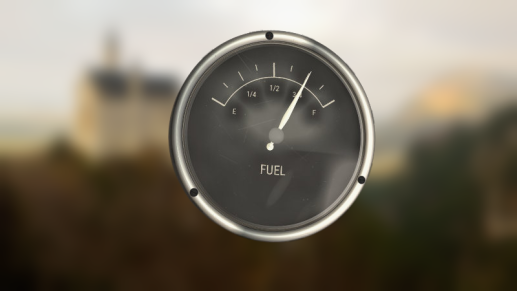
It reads 0.75
